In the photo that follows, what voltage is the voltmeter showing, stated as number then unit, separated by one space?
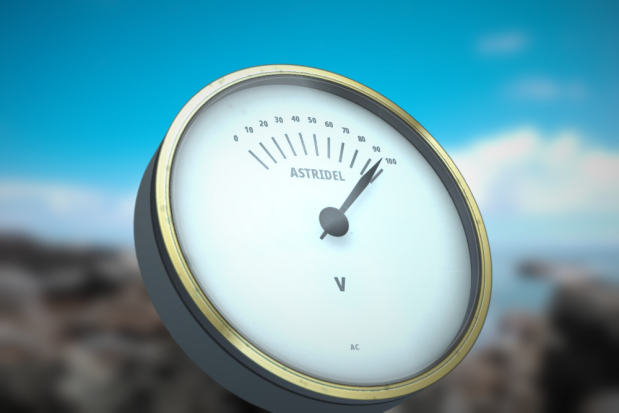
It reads 95 V
